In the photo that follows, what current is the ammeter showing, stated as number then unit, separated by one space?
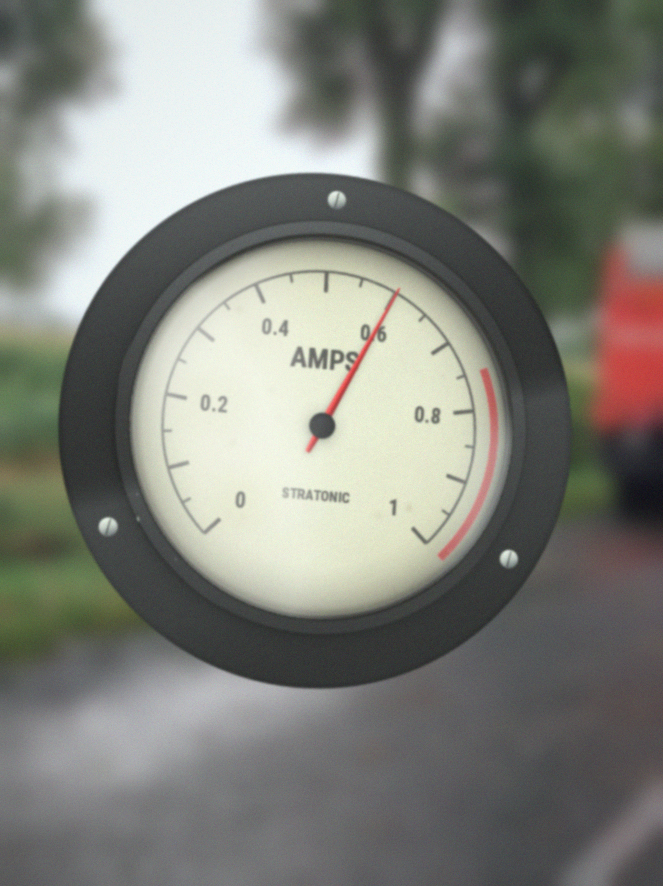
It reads 0.6 A
